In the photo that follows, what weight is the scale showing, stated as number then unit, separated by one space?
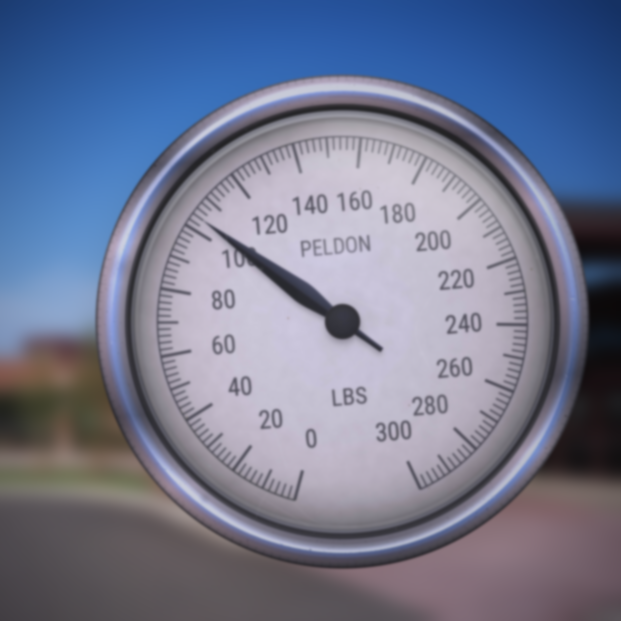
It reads 104 lb
